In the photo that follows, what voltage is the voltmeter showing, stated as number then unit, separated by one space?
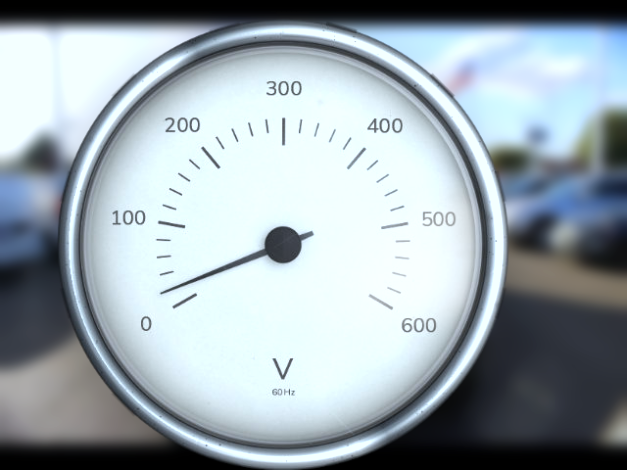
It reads 20 V
